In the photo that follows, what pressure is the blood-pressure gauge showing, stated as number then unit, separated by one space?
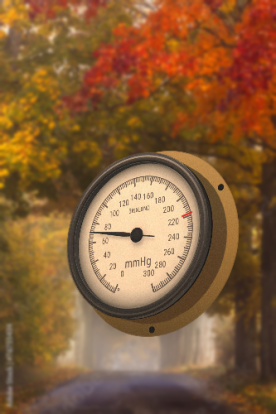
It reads 70 mmHg
